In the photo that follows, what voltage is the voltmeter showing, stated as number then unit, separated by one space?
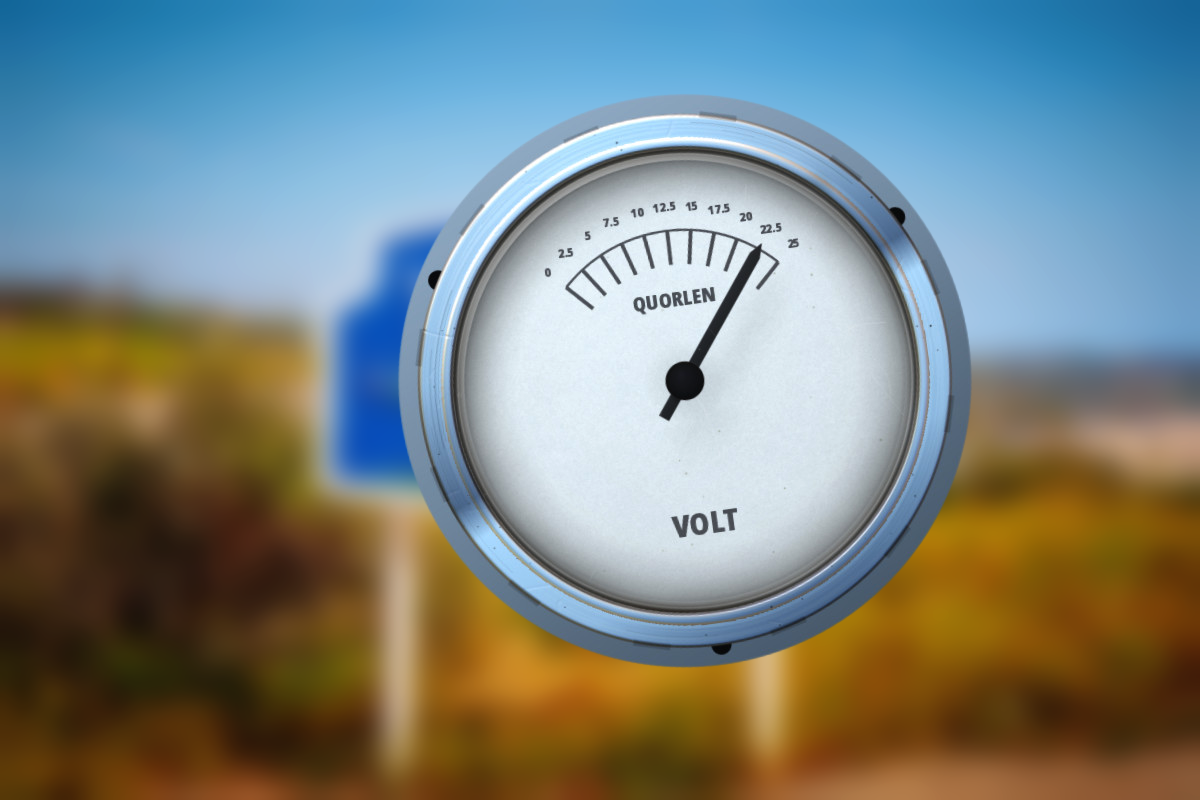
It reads 22.5 V
